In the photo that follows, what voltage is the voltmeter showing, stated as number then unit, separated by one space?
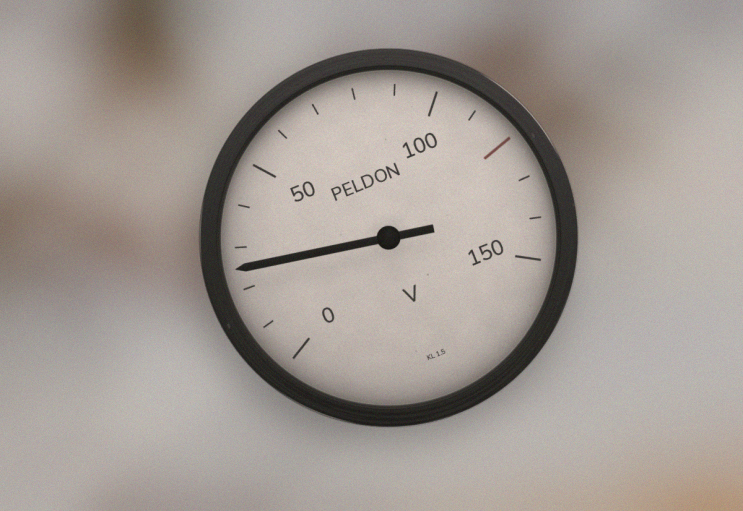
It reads 25 V
